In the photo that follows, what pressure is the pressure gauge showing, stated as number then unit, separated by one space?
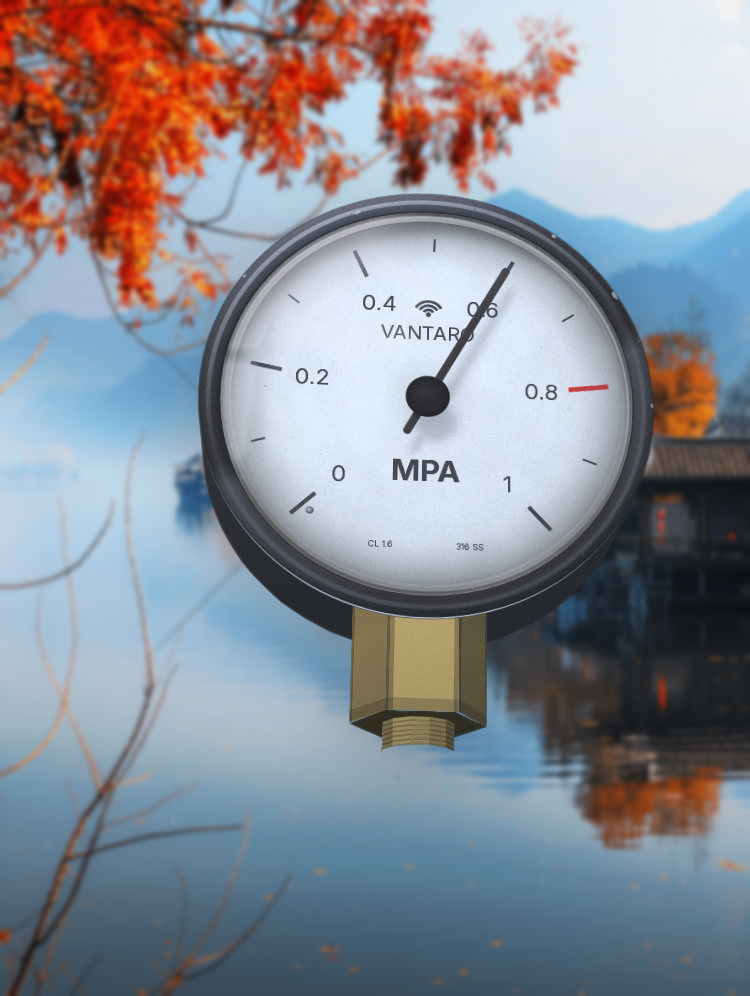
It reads 0.6 MPa
